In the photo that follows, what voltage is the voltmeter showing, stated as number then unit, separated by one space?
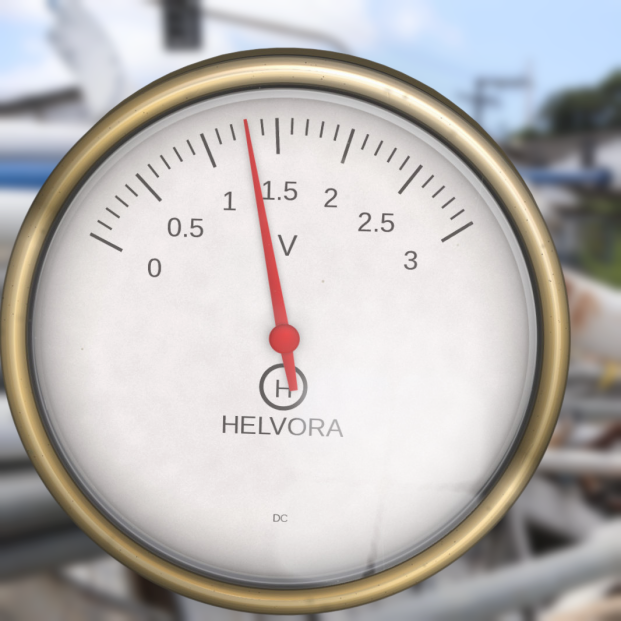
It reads 1.3 V
